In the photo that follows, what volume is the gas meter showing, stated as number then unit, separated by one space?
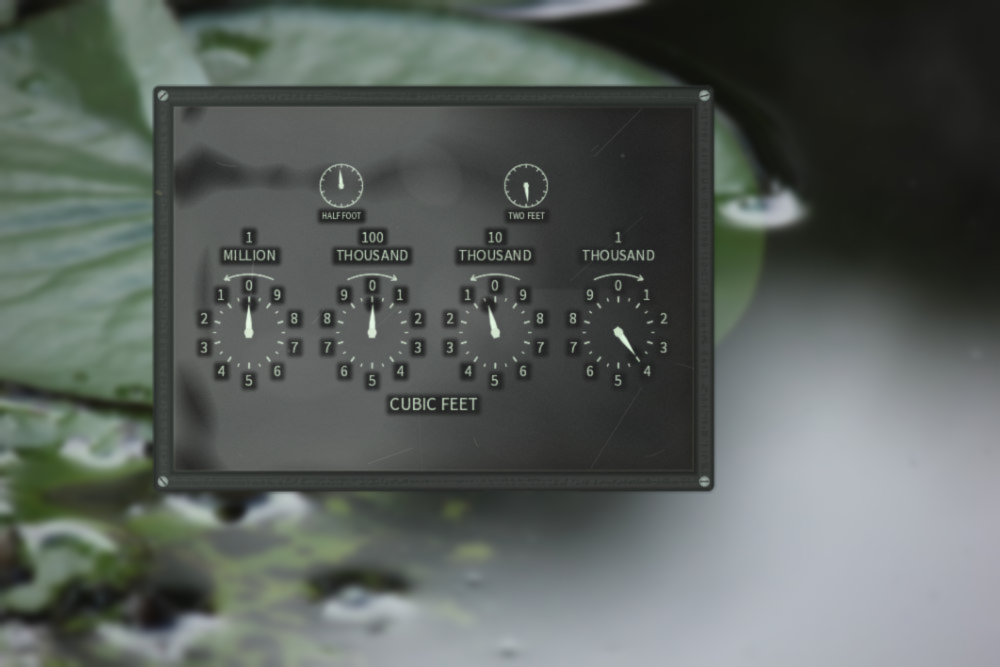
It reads 400 ft³
